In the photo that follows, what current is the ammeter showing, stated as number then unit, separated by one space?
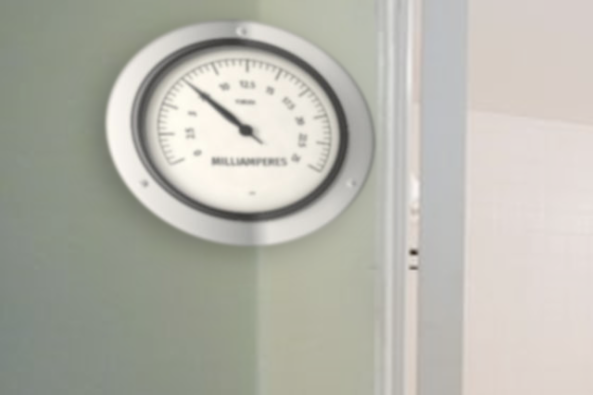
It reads 7.5 mA
